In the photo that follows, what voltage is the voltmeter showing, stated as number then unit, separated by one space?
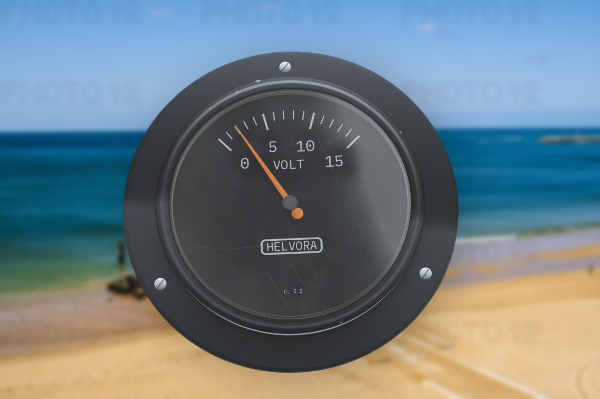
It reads 2 V
